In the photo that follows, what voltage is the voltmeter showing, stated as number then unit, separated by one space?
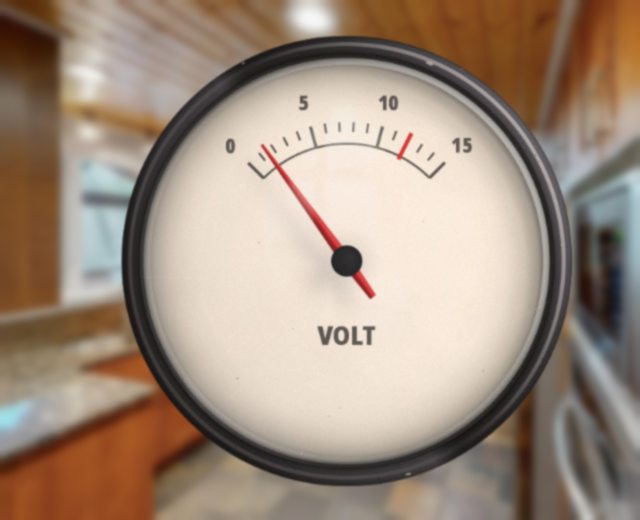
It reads 1.5 V
